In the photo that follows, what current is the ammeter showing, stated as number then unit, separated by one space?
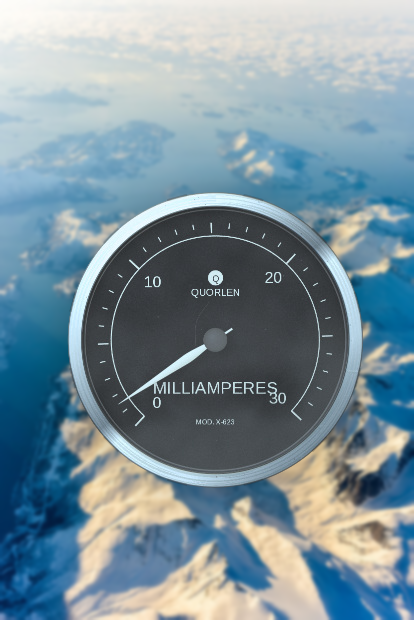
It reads 1.5 mA
